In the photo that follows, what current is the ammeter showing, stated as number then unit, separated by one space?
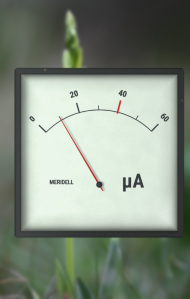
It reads 10 µA
